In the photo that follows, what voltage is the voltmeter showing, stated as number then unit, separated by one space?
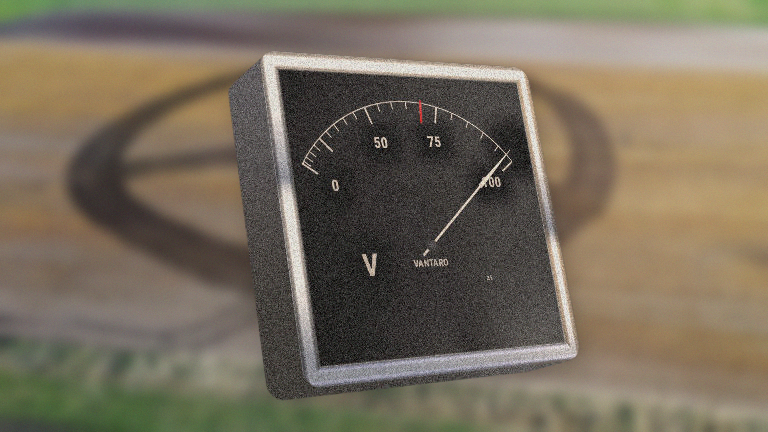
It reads 97.5 V
